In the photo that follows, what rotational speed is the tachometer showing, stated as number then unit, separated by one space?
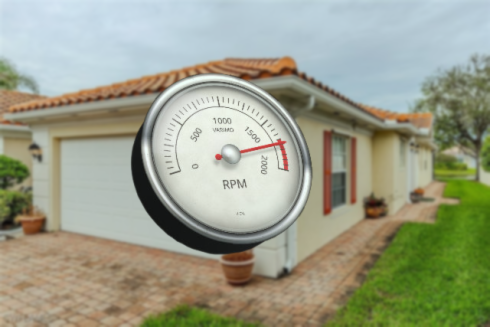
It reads 1750 rpm
